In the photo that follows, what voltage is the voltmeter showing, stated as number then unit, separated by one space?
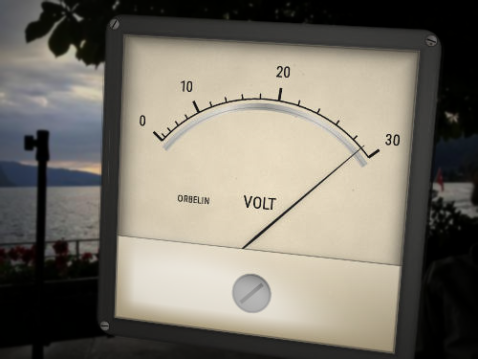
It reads 29 V
